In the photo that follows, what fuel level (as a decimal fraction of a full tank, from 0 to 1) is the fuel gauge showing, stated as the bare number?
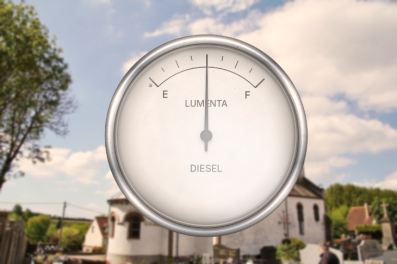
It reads 0.5
